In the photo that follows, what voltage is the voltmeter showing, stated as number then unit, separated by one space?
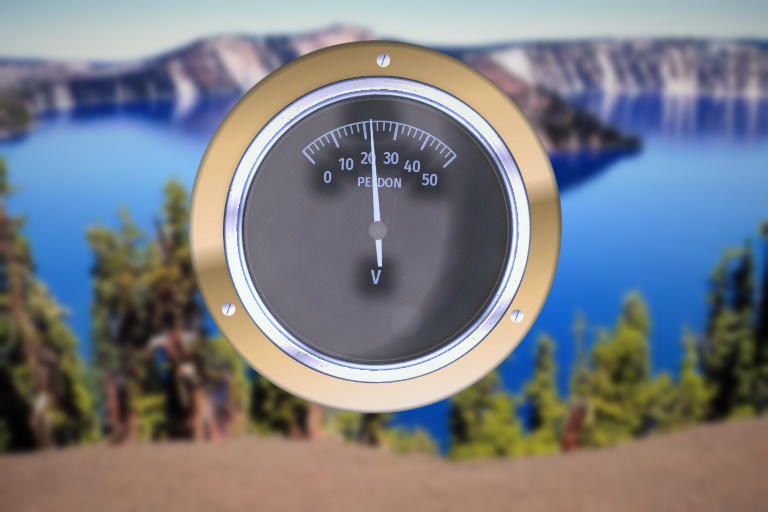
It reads 22 V
